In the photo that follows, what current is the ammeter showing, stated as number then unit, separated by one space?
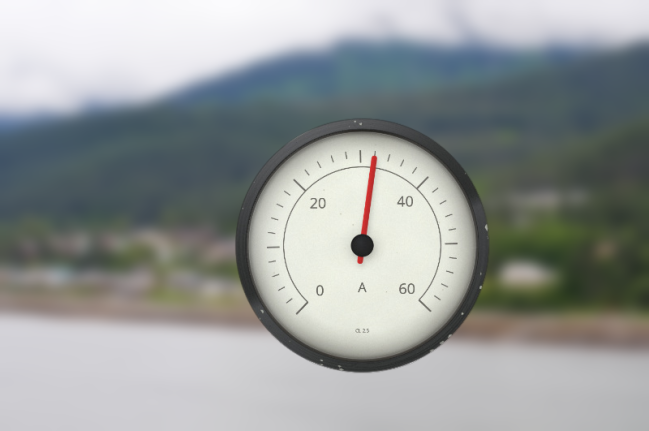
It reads 32 A
